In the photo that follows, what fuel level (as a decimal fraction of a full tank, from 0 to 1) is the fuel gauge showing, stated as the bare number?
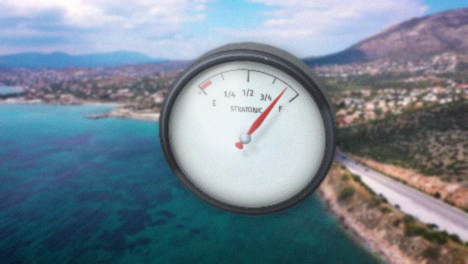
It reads 0.875
